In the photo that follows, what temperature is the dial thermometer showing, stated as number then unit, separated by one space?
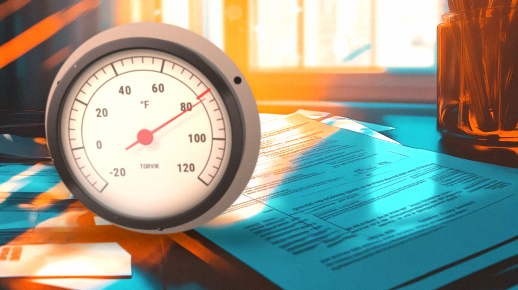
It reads 82 °F
